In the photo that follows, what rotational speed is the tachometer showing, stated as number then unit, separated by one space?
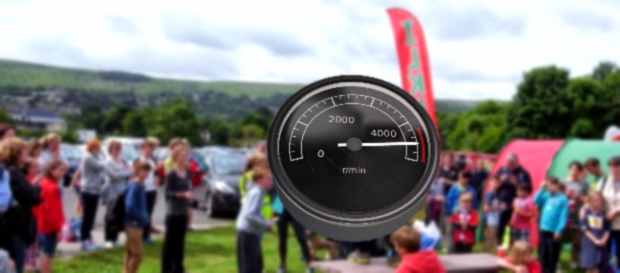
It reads 4600 rpm
